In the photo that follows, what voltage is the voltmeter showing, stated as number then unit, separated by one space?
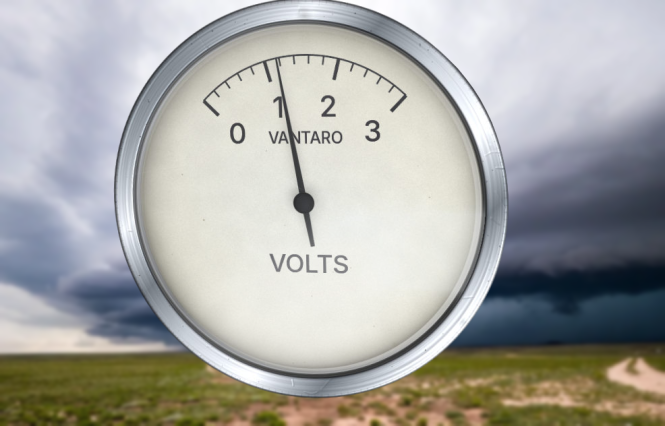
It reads 1.2 V
